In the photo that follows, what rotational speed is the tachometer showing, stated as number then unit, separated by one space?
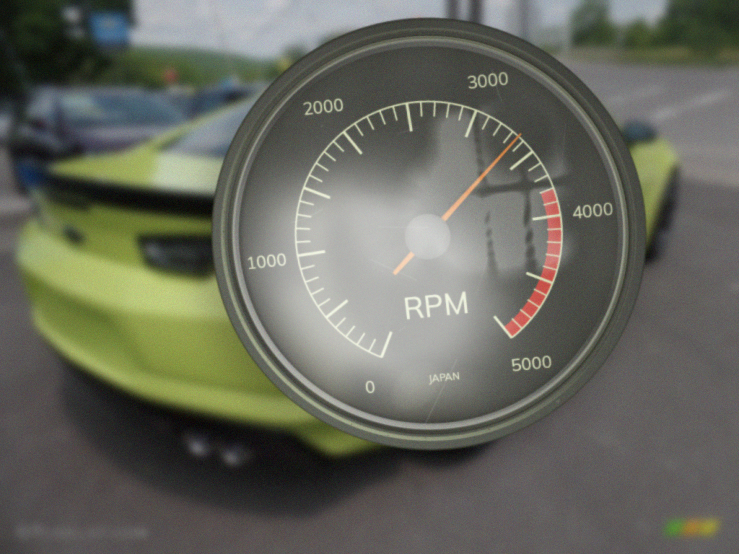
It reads 3350 rpm
